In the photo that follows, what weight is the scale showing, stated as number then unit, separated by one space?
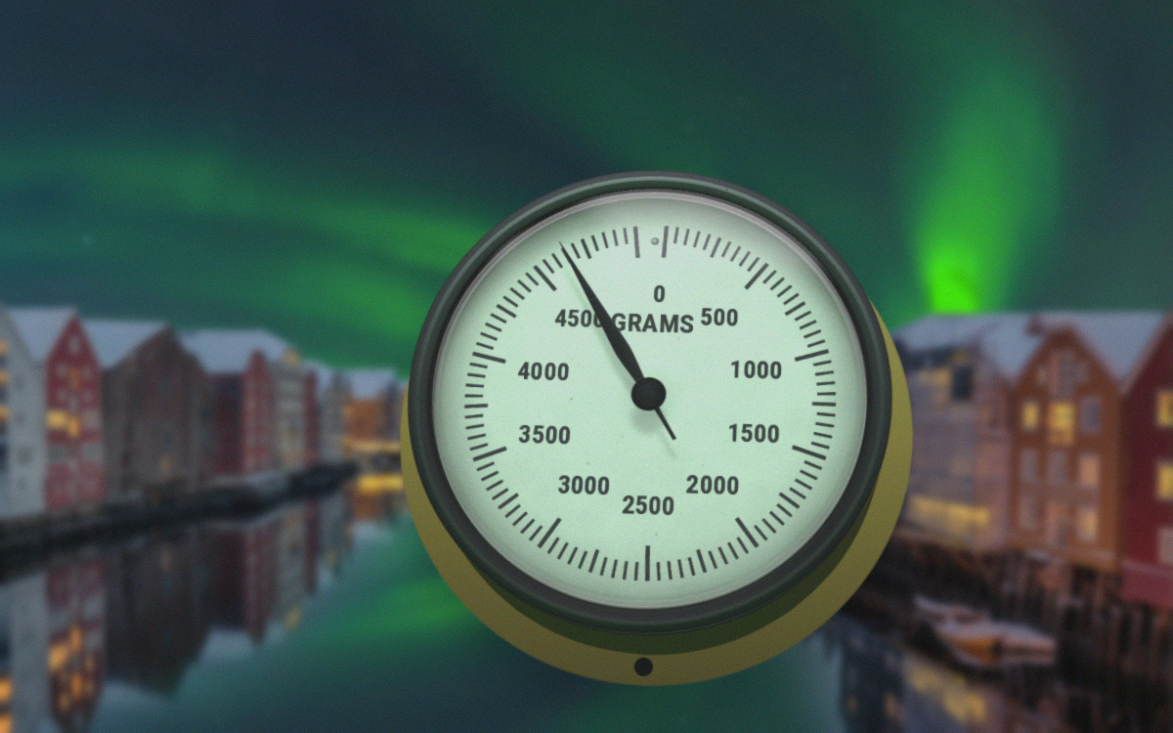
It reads 4650 g
